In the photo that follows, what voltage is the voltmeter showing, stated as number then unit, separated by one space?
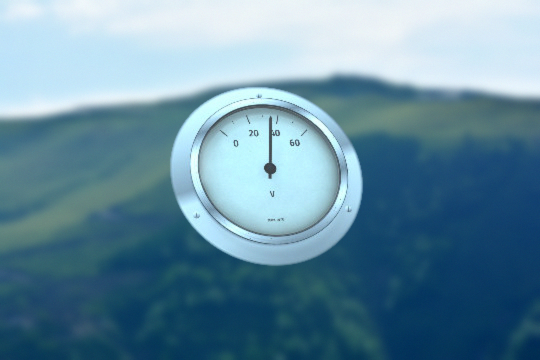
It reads 35 V
